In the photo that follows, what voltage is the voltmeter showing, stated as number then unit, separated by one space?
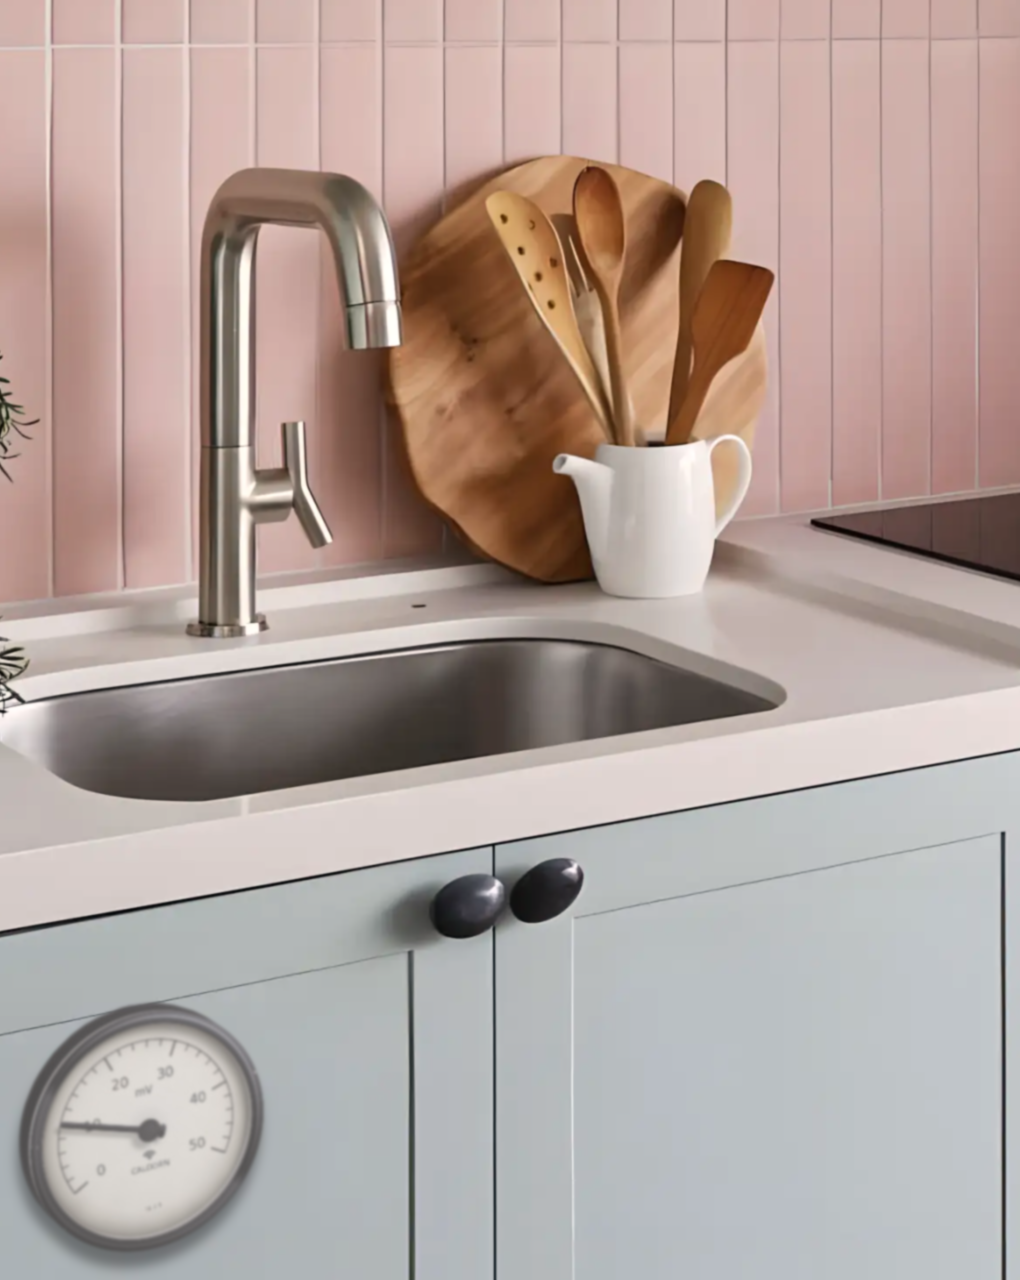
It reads 10 mV
